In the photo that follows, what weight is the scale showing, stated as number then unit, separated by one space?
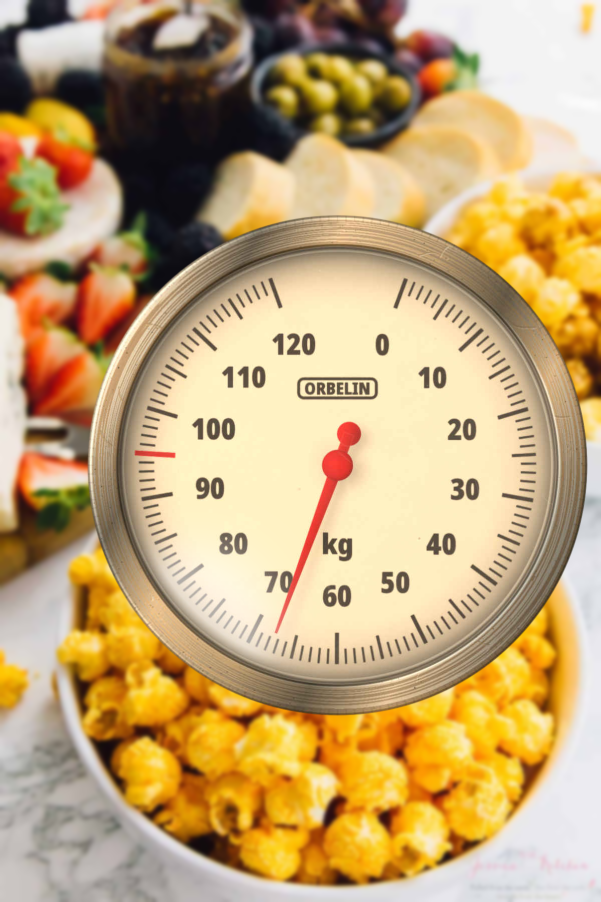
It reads 67.5 kg
